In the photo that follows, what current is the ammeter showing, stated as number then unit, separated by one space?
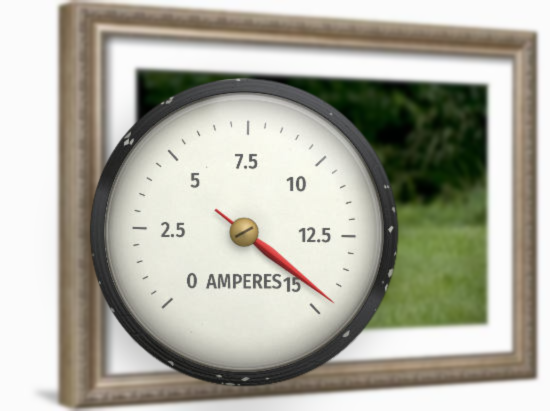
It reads 14.5 A
